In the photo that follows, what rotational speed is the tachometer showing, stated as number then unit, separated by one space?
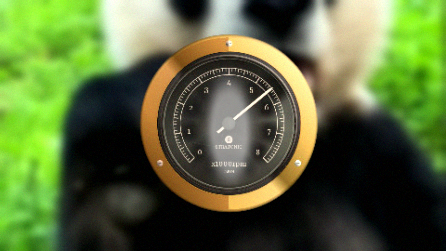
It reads 5500 rpm
